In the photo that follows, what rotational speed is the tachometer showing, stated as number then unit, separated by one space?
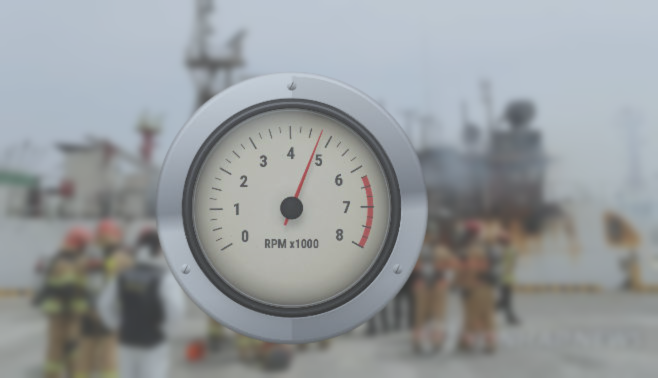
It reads 4750 rpm
